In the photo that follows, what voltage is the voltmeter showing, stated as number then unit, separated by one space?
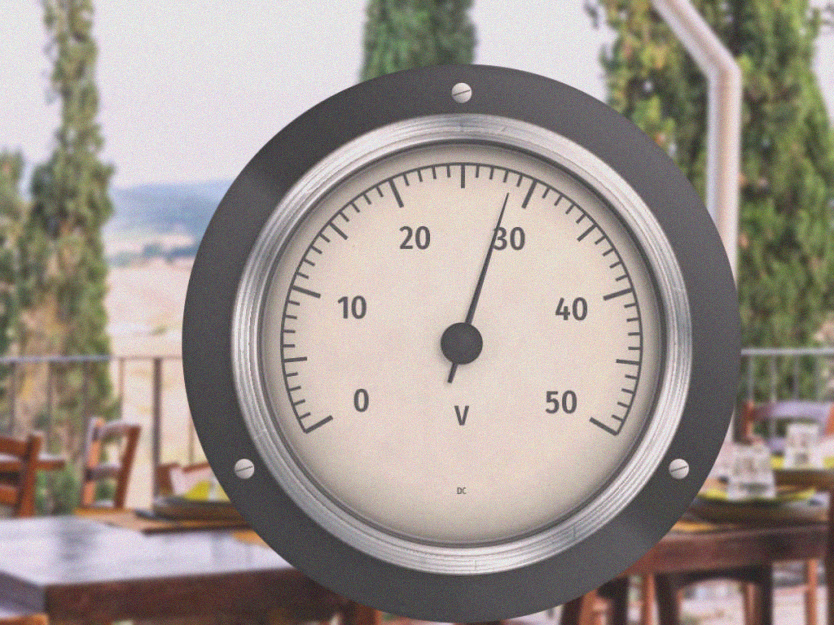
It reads 28.5 V
